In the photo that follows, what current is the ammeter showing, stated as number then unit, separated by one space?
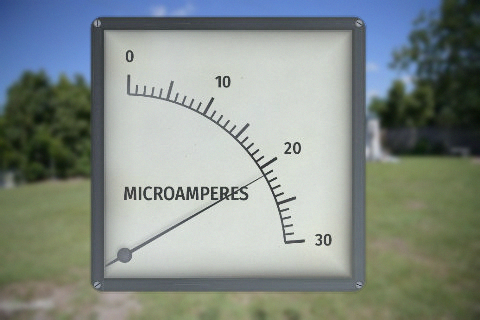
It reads 21 µA
